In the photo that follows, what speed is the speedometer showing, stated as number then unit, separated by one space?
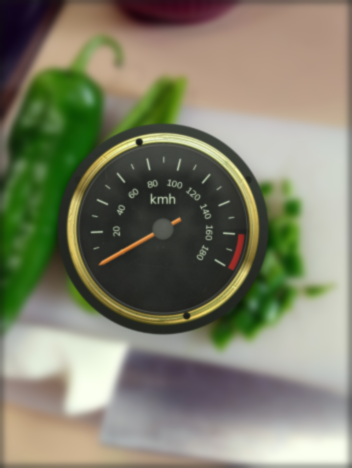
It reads 0 km/h
